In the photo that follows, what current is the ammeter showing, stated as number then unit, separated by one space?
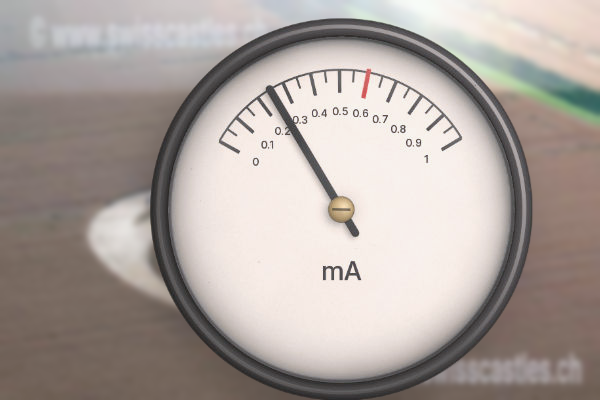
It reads 0.25 mA
